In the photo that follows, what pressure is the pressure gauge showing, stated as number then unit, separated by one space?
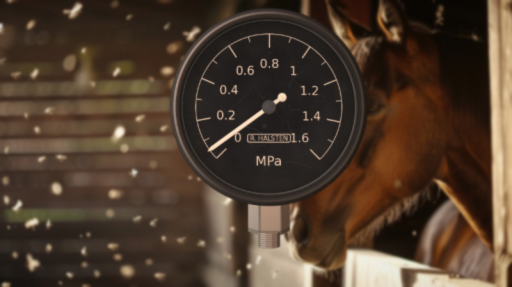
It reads 0.05 MPa
